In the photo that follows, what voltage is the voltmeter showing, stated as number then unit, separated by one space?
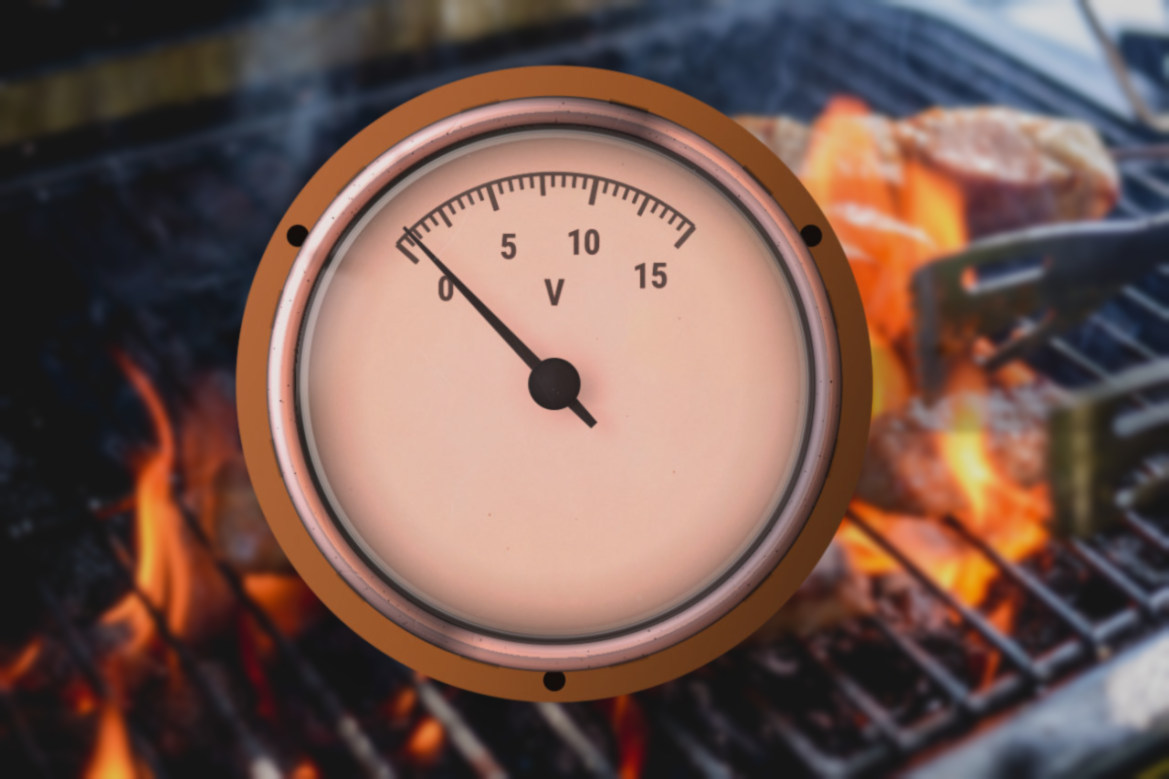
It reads 0.75 V
